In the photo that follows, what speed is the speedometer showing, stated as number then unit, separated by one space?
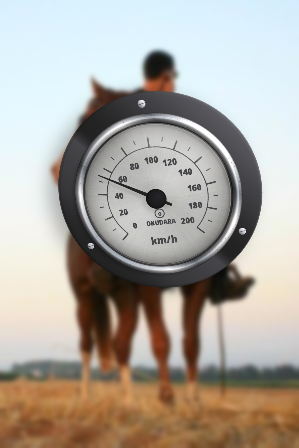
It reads 55 km/h
